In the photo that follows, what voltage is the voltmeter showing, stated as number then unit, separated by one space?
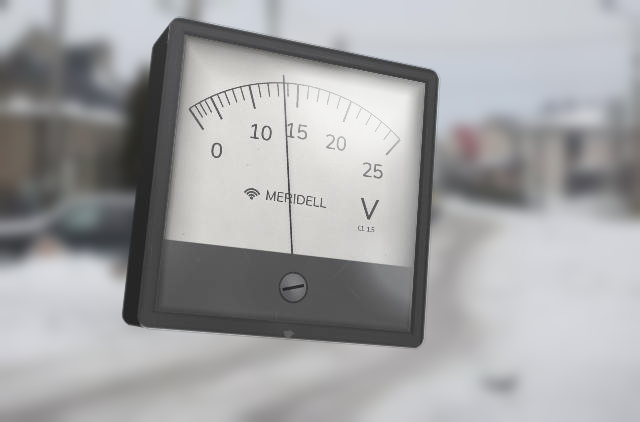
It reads 13.5 V
